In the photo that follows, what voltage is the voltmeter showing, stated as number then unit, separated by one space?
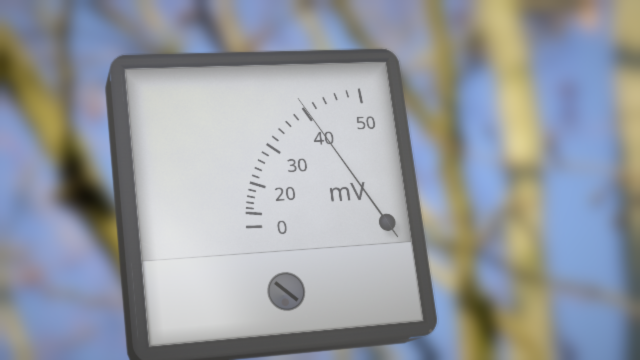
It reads 40 mV
